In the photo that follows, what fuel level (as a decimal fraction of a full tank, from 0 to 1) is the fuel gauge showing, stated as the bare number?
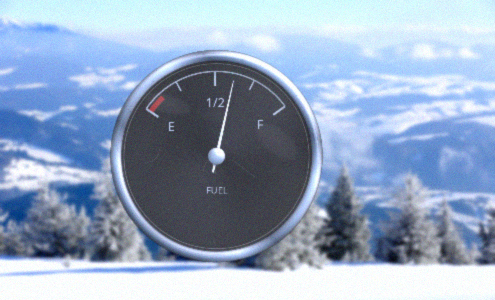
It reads 0.625
